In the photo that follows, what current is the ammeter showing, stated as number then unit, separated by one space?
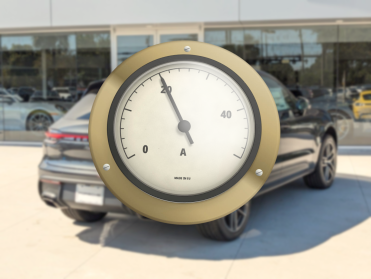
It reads 20 A
